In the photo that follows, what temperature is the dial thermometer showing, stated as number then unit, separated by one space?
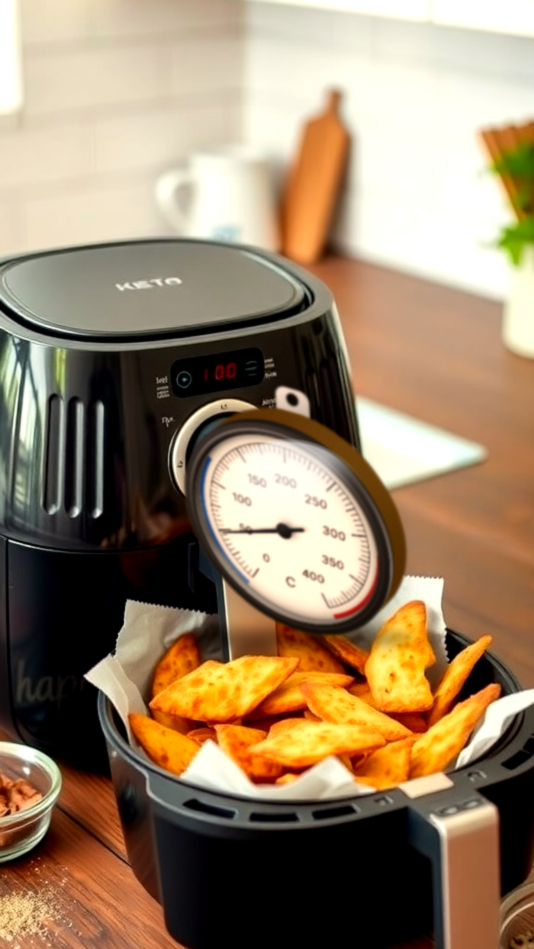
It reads 50 °C
